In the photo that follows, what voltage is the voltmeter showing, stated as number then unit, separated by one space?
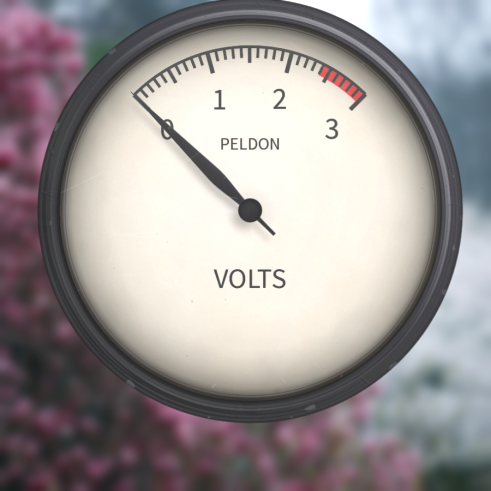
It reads 0 V
